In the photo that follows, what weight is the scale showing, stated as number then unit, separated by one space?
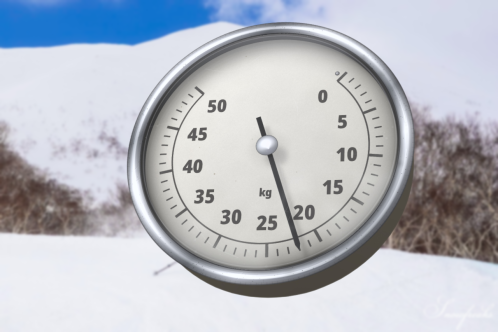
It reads 22 kg
